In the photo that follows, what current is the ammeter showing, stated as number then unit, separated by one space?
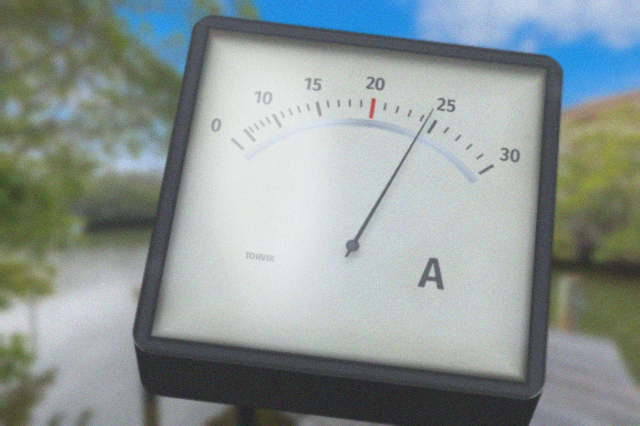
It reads 24.5 A
